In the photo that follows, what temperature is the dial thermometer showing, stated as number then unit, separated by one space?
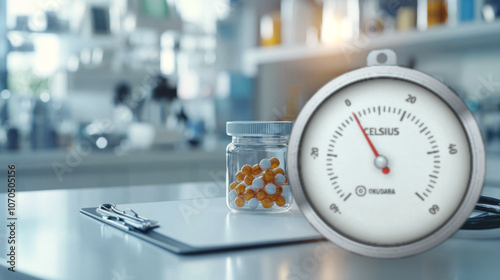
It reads 0 °C
